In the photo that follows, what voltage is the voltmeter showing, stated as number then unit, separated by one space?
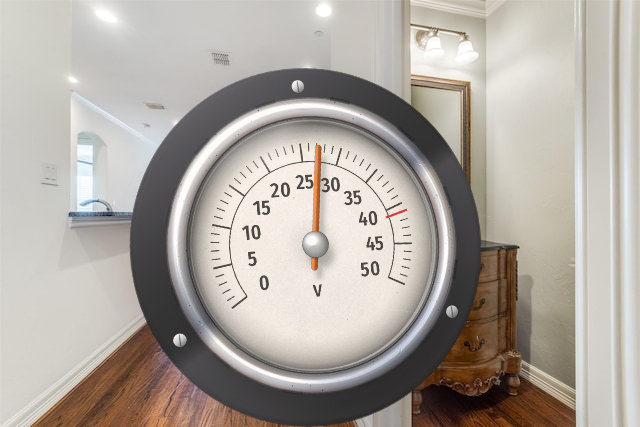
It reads 27 V
